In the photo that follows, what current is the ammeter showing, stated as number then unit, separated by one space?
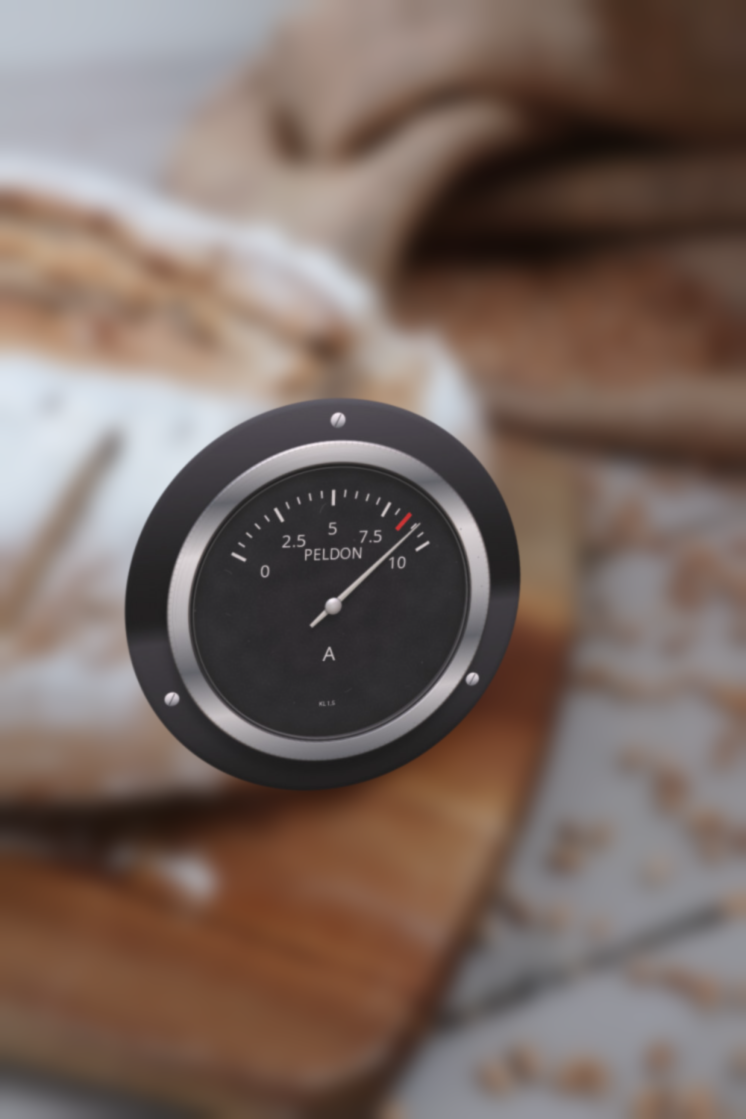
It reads 9 A
